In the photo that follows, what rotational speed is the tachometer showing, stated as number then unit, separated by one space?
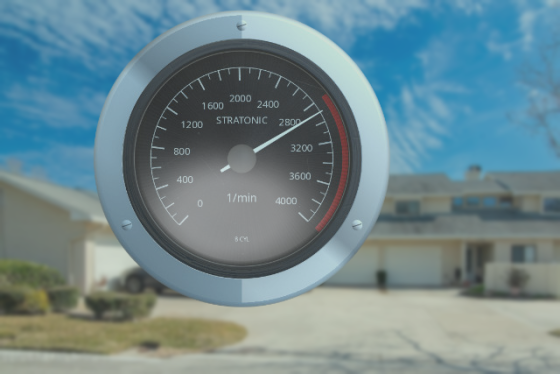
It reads 2900 rpm
